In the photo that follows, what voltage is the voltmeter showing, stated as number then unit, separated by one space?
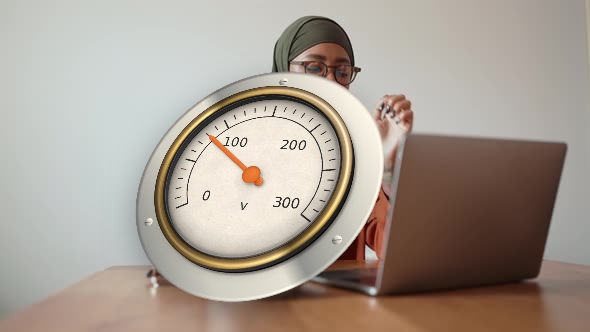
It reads 80 V
